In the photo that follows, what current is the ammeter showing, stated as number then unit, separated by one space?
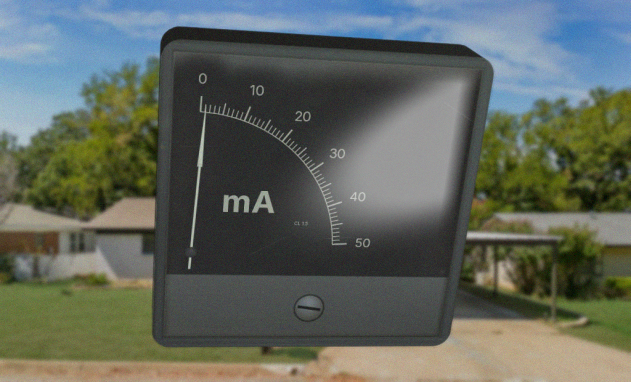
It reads 1 mA
